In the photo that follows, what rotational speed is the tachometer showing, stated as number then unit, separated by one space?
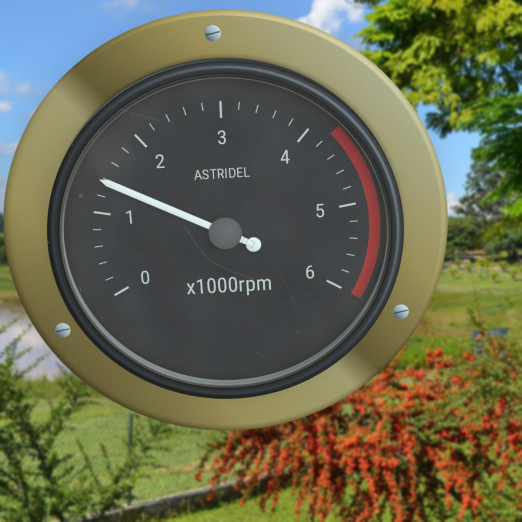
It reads 1400 rpm
